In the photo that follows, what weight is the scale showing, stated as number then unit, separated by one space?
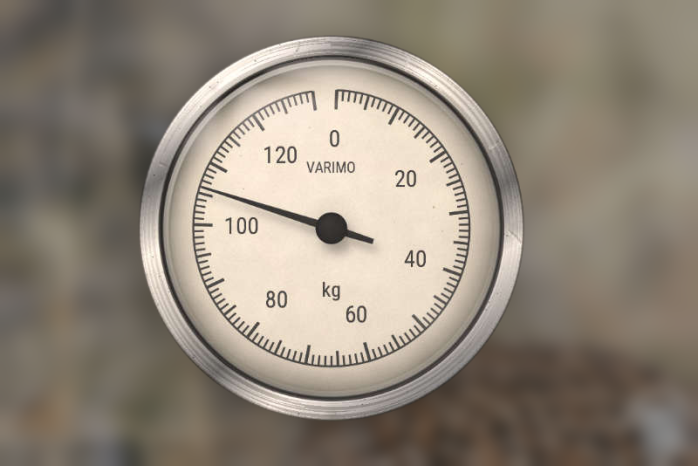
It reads 106 kg
